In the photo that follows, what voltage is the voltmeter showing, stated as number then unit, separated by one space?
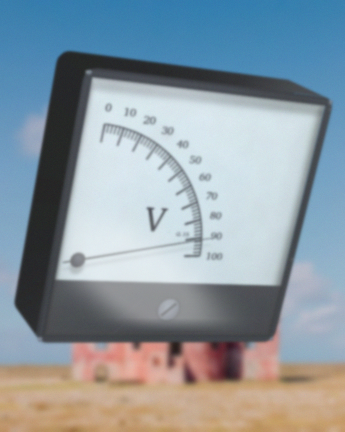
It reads 90 V
